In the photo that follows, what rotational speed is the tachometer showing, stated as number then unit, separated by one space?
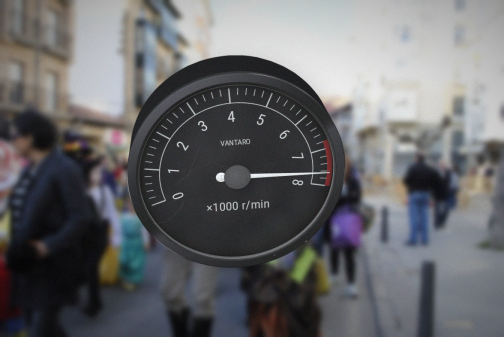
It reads 7600 rpm
